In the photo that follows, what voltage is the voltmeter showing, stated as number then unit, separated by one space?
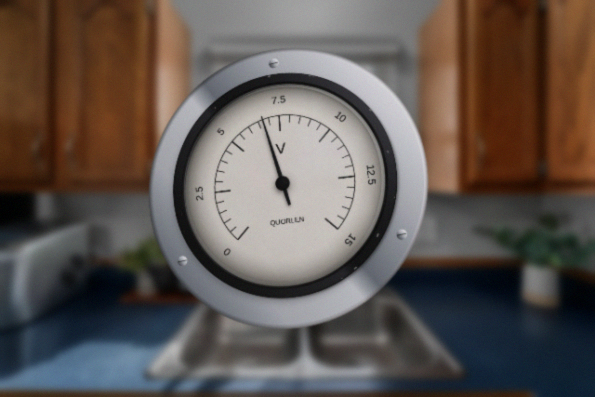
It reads 6.75 V
